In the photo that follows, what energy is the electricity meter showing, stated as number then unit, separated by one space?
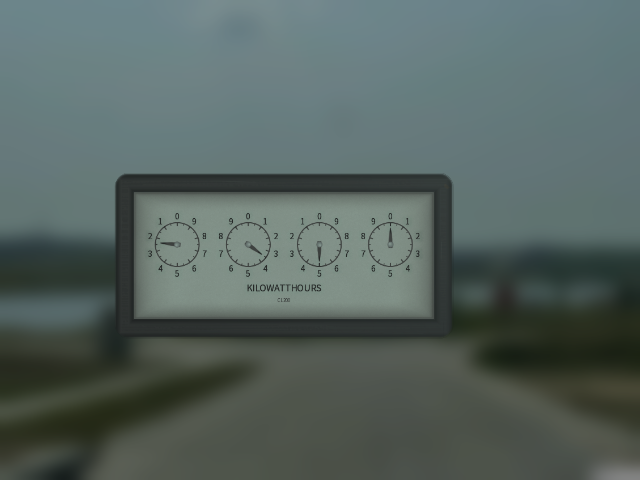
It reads 2350 kWh
